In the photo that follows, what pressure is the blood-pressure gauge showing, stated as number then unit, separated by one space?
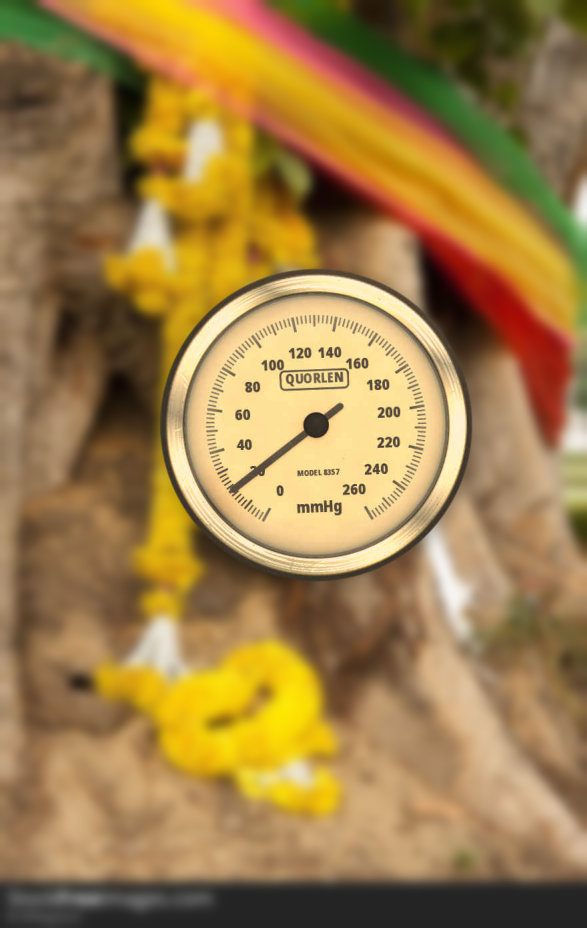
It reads 20 mmHg
